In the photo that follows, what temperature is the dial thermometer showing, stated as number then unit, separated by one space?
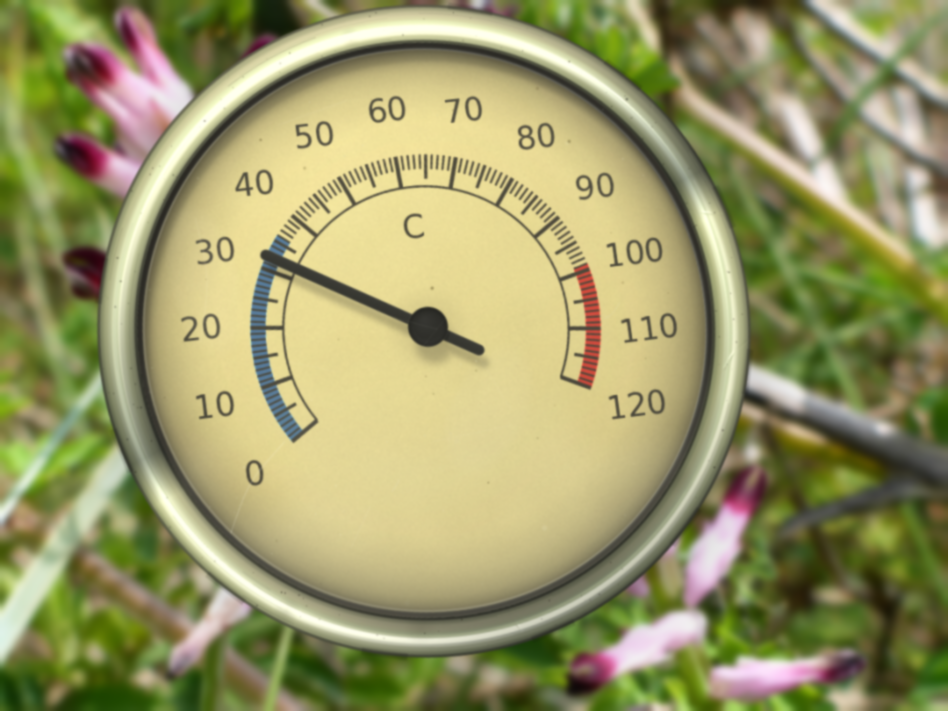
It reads 32 °C
